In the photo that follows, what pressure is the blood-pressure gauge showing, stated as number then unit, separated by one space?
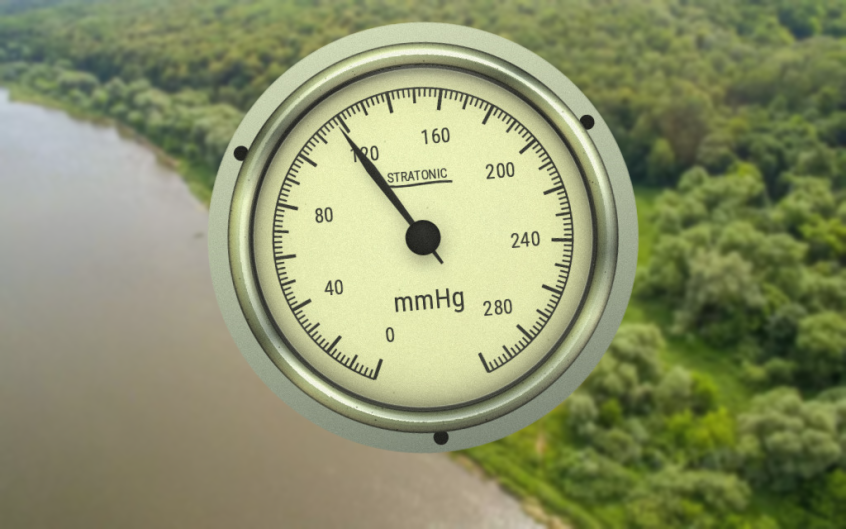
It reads 118 mmHg
